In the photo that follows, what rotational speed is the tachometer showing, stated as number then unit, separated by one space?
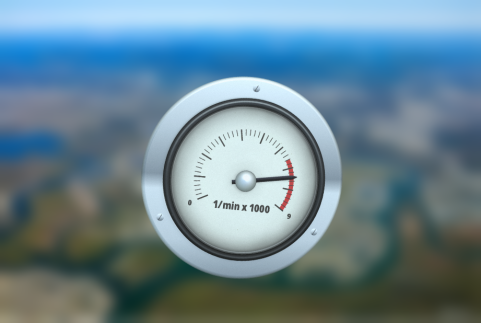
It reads 7400 rpm
